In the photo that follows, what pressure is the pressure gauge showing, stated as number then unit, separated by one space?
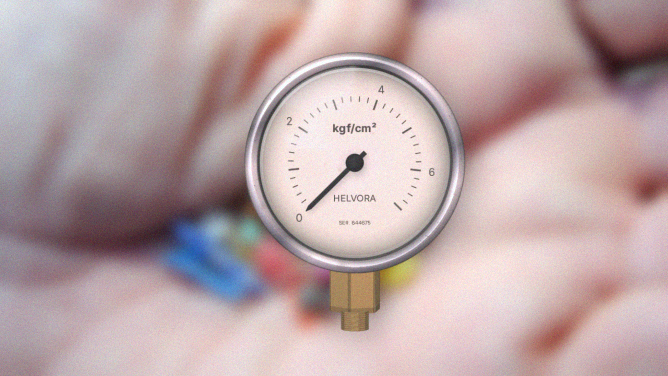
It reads 0 kg/cm²
